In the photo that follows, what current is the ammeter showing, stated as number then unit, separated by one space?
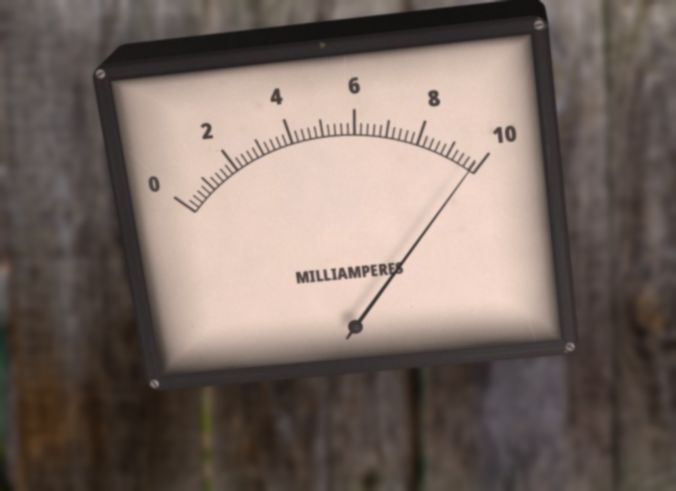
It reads 9.8 mA
